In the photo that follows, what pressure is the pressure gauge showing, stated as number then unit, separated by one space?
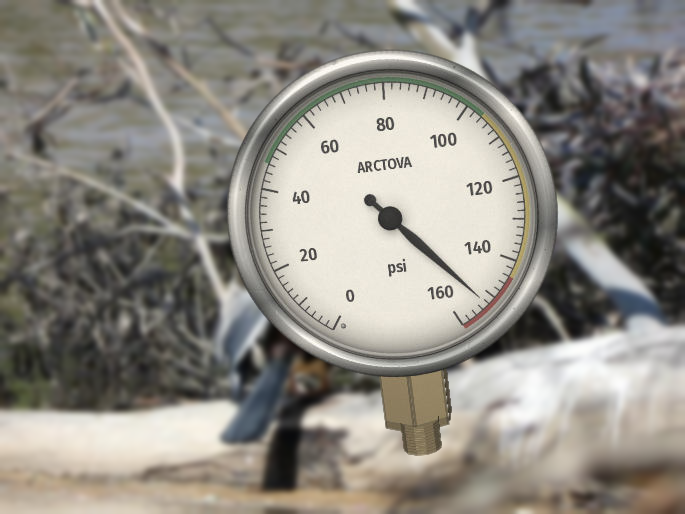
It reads 152 psi
